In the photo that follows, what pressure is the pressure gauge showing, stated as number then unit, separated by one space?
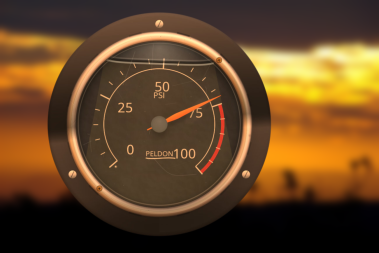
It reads 72.5 psi
